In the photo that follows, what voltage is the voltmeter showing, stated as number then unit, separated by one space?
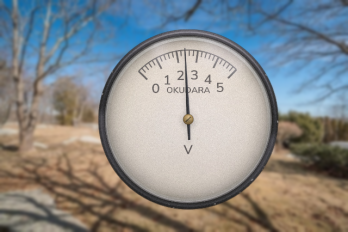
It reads 2.4 V
